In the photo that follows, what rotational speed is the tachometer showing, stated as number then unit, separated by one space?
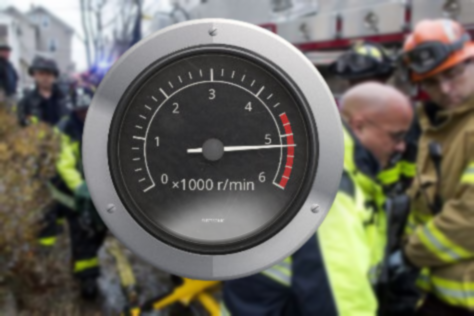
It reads 5200 rpm
